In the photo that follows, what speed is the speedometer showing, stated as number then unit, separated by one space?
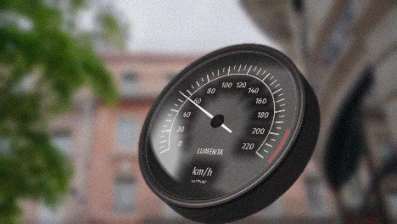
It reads 55 km/h
